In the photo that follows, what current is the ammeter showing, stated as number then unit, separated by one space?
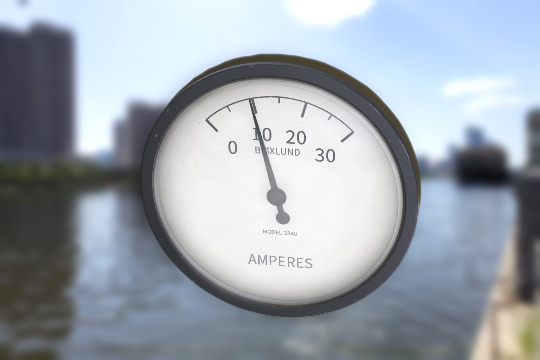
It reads 10 A
